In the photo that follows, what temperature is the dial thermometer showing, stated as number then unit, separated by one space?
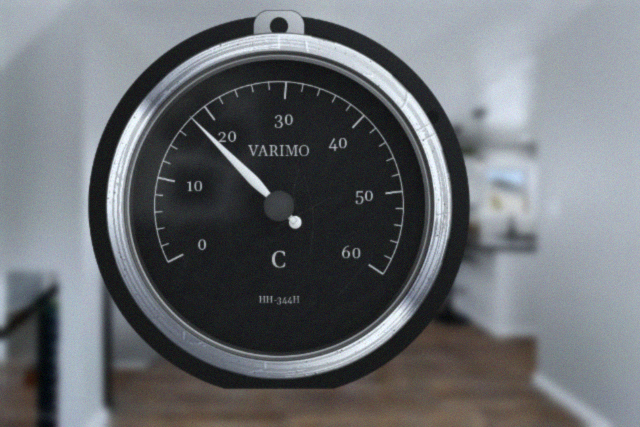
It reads 18 °C
